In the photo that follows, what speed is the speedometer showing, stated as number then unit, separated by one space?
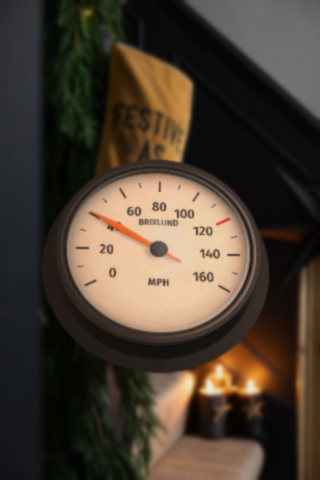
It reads 40 mph
